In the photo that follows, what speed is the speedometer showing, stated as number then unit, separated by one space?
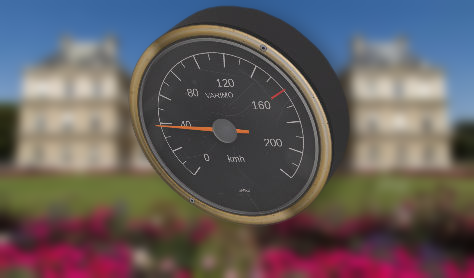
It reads 40 km/h
